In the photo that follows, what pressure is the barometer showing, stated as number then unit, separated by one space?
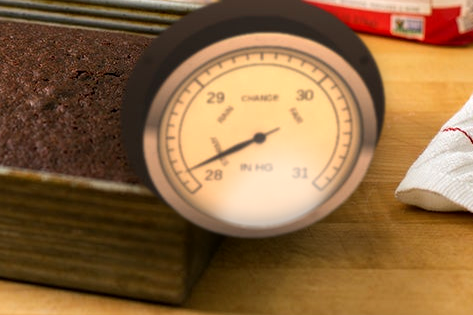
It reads 28.2 inHg
